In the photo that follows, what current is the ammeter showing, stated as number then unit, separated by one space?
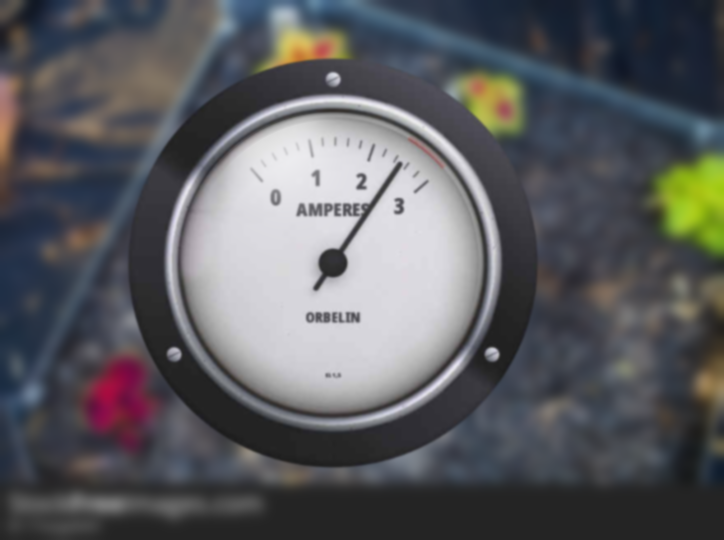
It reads 2.5 A
